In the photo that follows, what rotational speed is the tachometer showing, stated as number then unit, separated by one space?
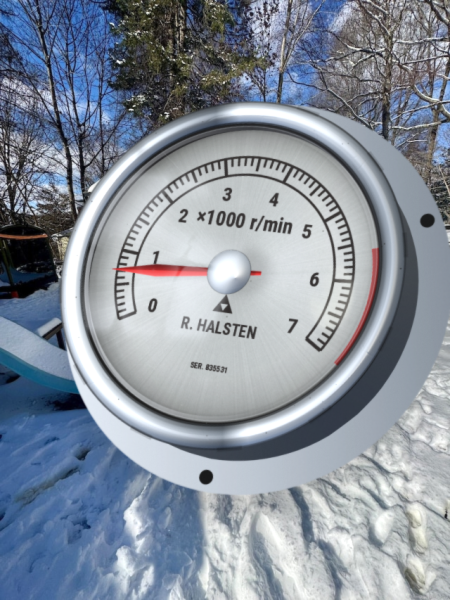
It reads 700 rpm
